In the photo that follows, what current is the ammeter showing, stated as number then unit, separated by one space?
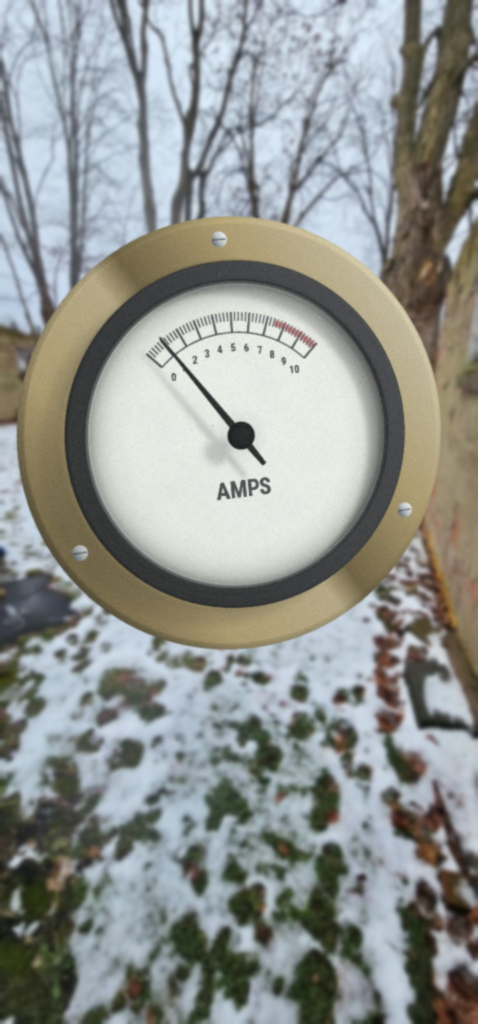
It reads 1 A
